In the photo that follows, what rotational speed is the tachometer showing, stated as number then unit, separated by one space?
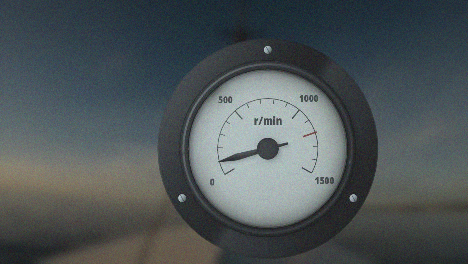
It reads 100 rpm
